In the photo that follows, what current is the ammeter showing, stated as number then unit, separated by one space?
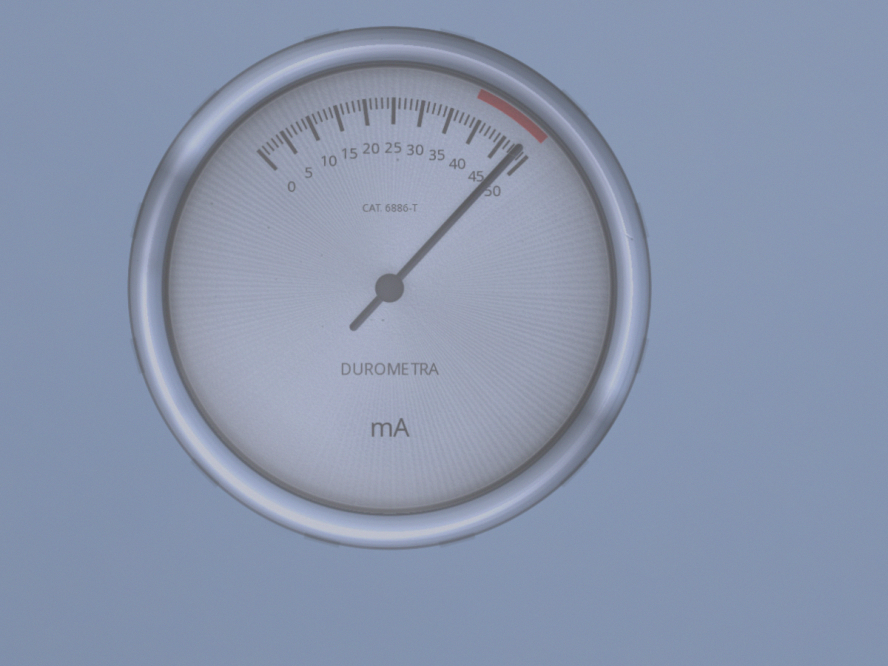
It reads 48 mA
